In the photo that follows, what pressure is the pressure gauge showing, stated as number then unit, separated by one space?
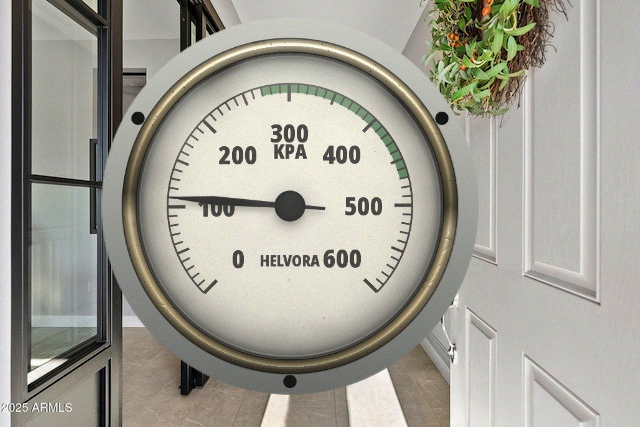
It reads 110 kPa
